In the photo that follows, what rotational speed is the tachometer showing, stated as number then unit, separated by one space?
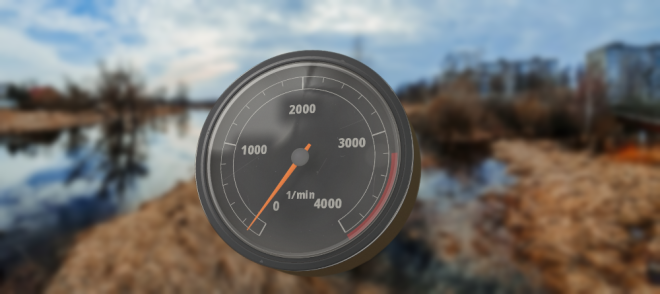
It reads 100 rpm
